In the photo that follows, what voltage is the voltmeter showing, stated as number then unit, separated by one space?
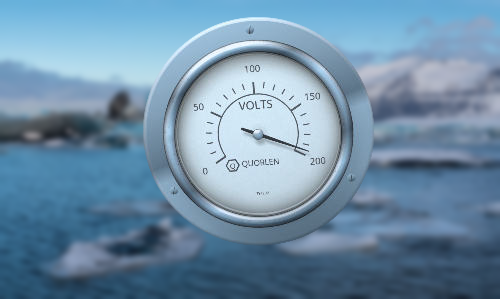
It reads 195 V
